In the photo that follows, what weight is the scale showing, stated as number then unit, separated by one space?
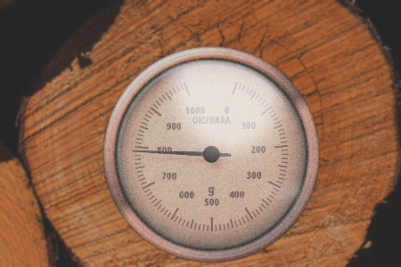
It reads 790 g
